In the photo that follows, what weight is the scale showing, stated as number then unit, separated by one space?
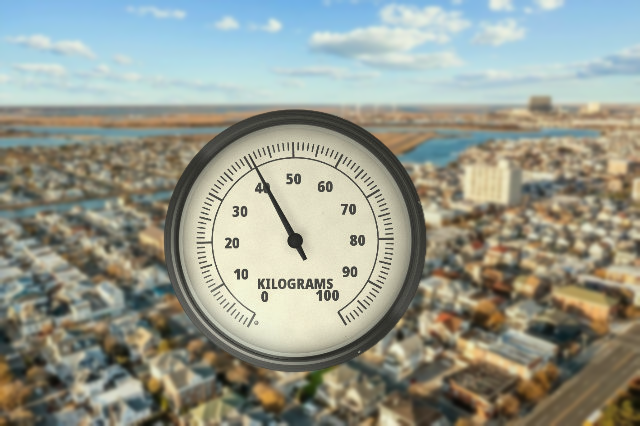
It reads 41 kg
